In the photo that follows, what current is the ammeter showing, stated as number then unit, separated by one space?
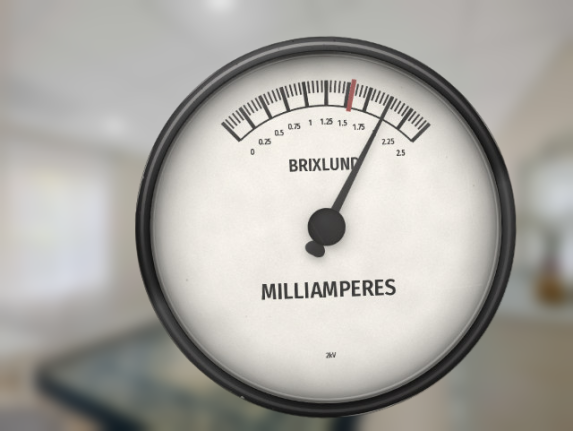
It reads 2 mA
